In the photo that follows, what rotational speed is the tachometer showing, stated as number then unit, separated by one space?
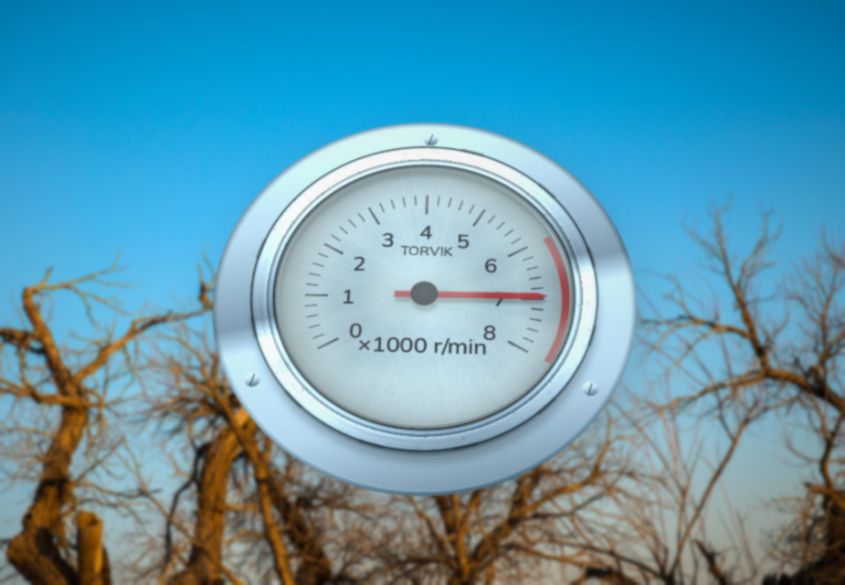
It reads 7000 rpm
